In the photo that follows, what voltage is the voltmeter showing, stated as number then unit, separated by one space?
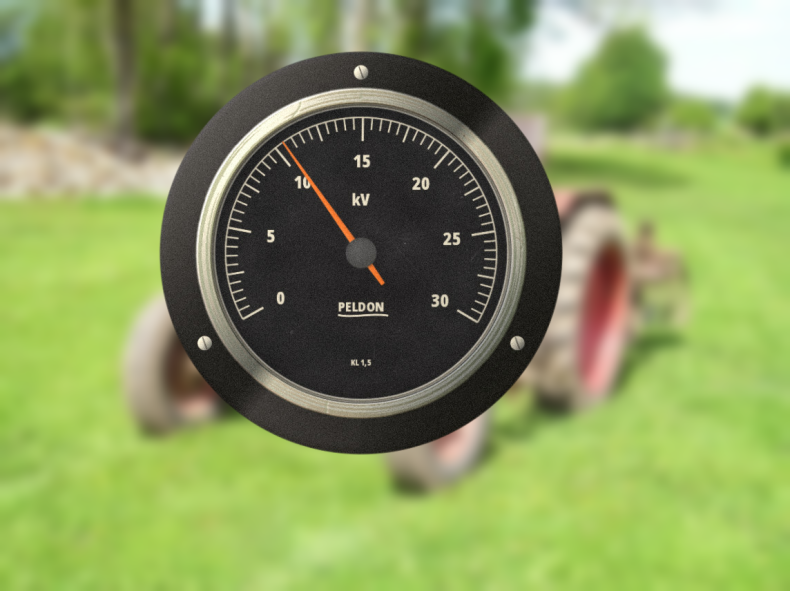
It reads 10.5 kV
